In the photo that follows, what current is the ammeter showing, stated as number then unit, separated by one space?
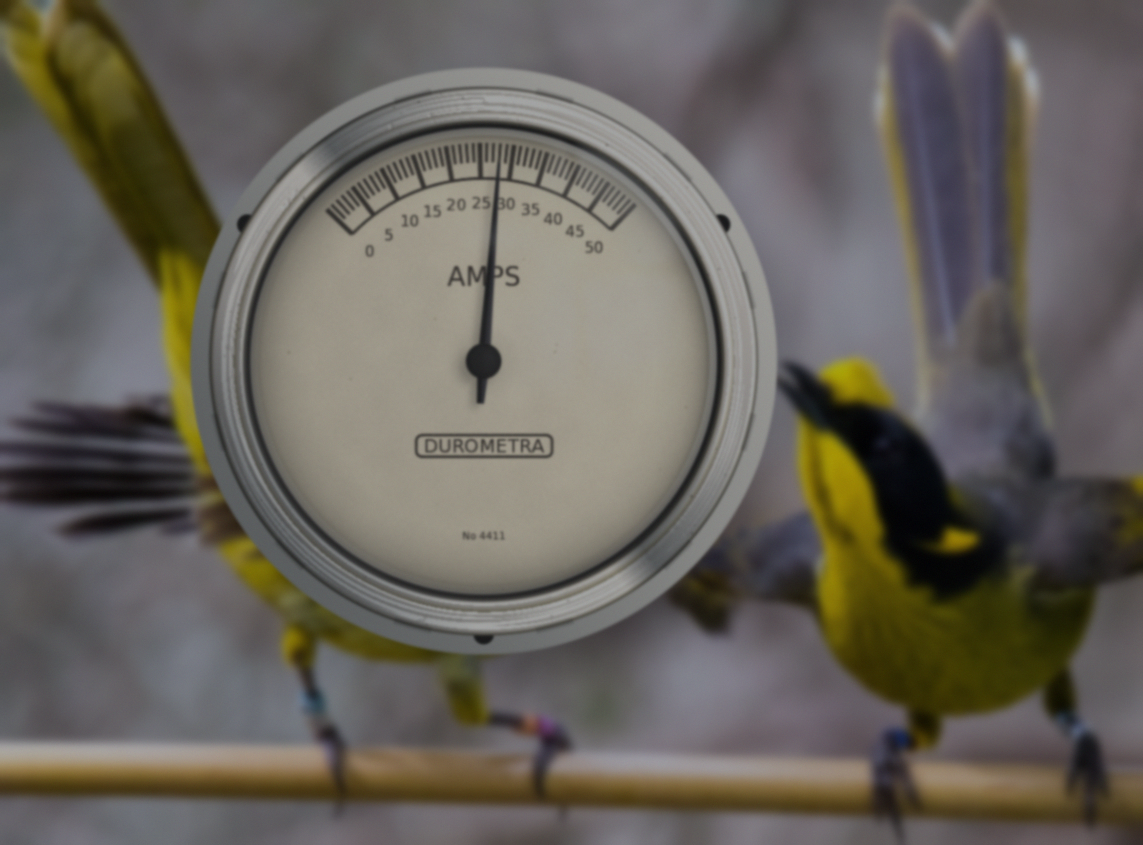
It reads 28 A
